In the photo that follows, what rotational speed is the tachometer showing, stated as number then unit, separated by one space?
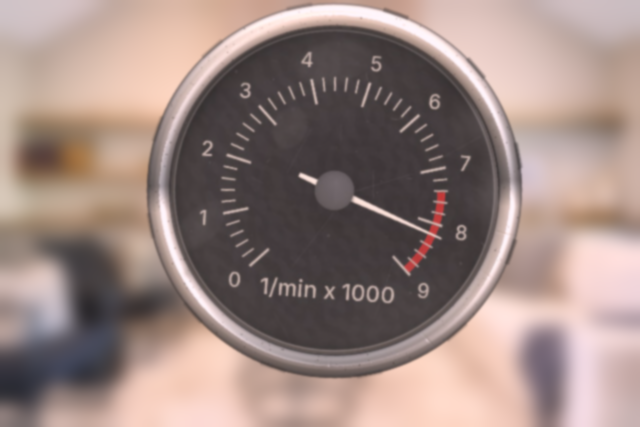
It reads 8200 rpm
